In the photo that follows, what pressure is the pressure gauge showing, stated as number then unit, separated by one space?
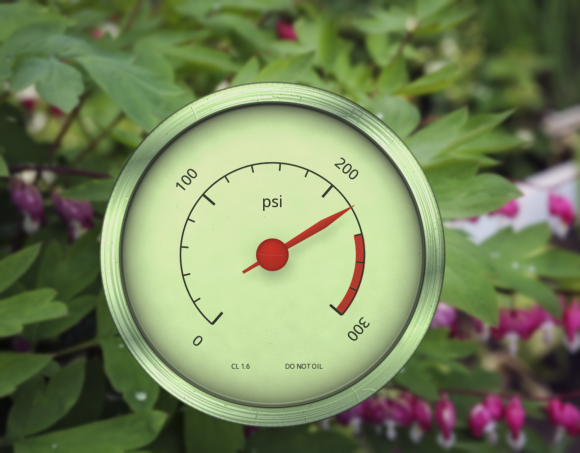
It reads 220 psi
